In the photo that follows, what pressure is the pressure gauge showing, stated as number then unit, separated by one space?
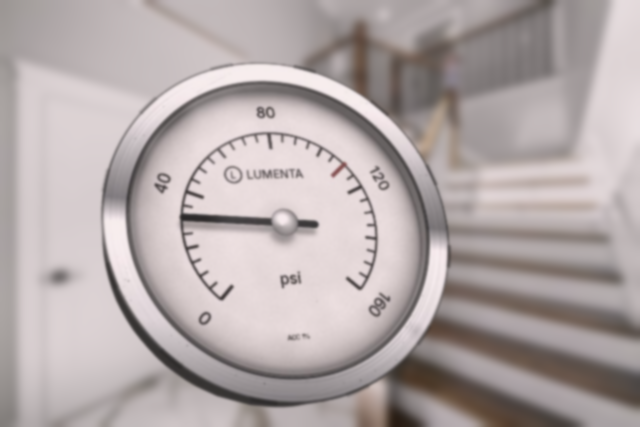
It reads 30 psi
